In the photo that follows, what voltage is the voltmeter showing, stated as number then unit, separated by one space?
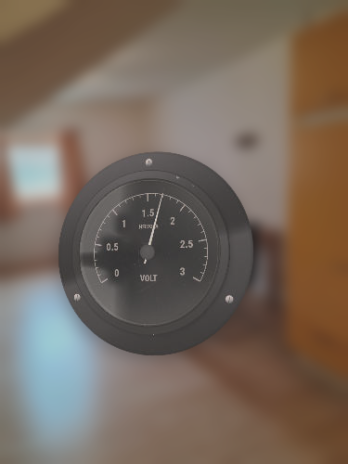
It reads 1.7 V
